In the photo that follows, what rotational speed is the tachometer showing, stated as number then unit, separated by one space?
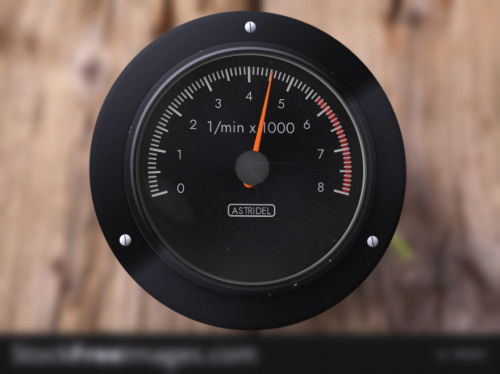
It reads 4500 rpm
